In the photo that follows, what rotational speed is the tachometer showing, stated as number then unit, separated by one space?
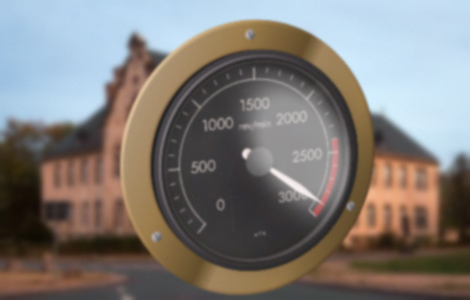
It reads 2900 rpm
